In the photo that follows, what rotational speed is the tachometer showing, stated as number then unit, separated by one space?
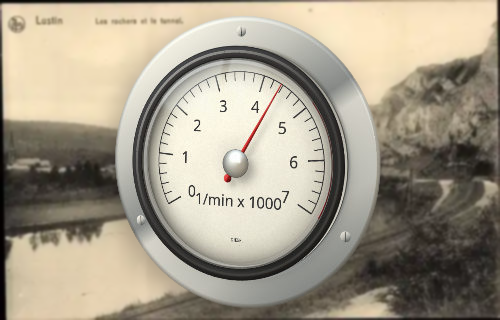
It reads 4400 rpm
